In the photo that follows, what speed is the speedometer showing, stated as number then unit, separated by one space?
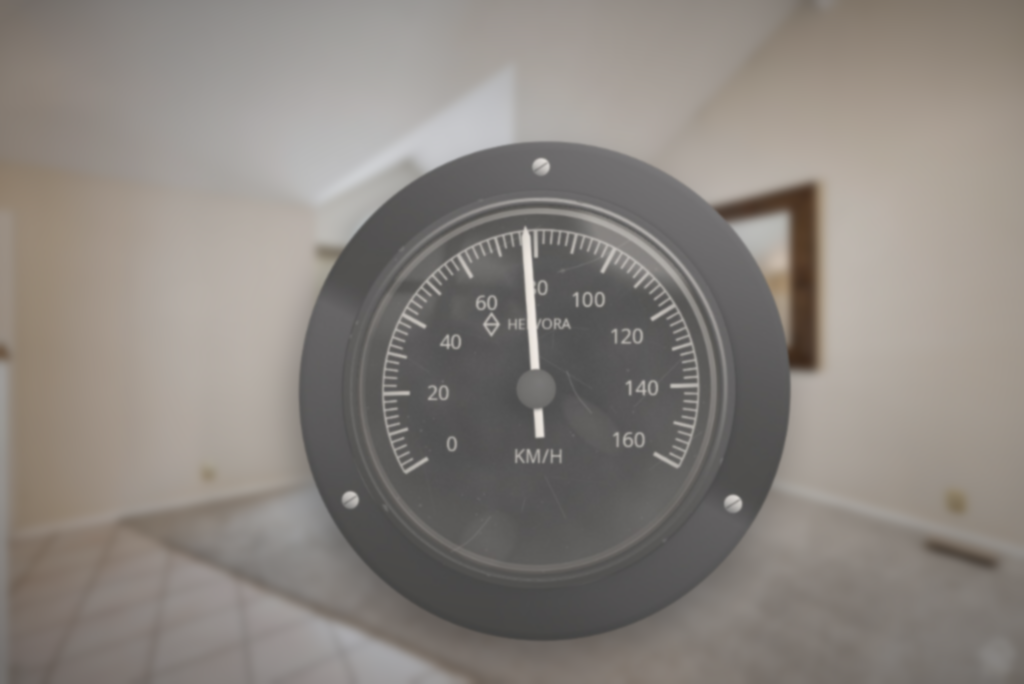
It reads 78 km/h
